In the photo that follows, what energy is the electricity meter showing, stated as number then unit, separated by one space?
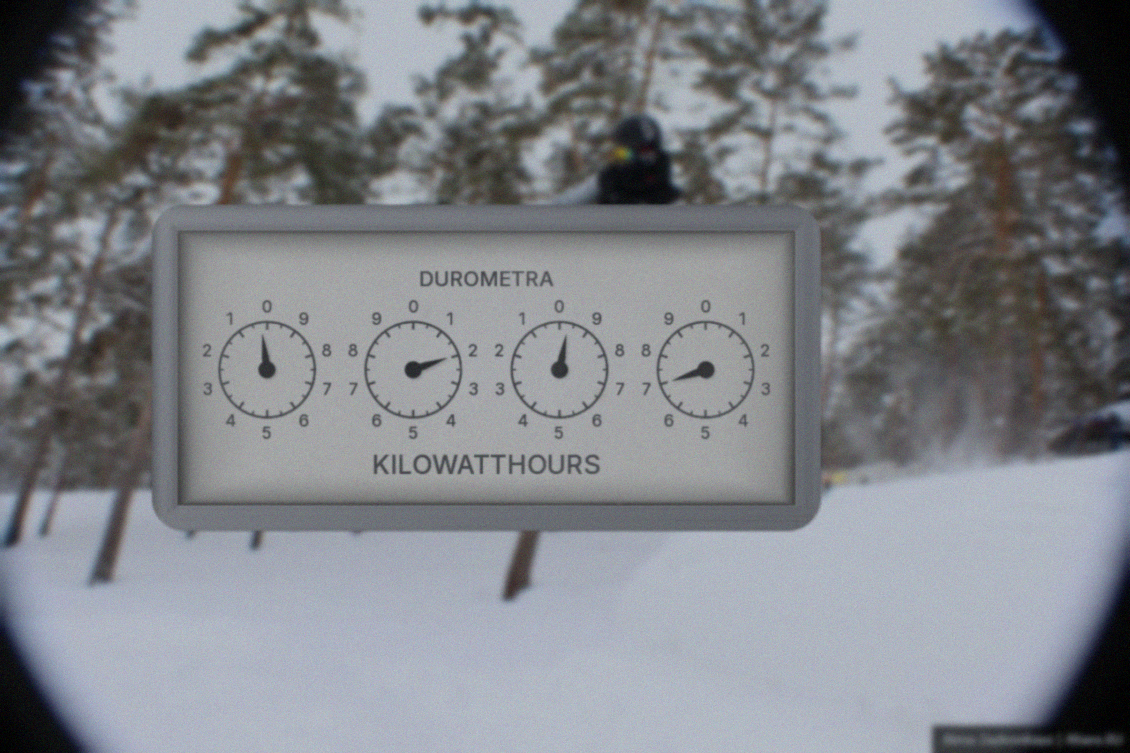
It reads 197 kWh
